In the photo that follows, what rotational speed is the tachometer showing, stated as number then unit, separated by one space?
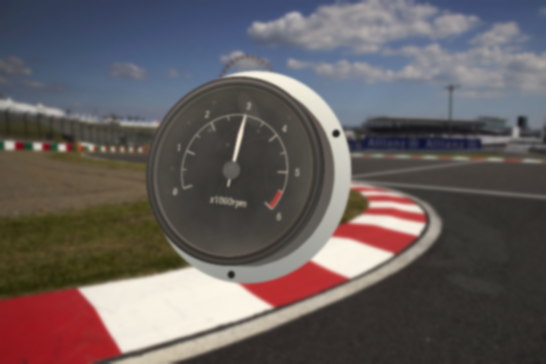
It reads 3000 rpm
